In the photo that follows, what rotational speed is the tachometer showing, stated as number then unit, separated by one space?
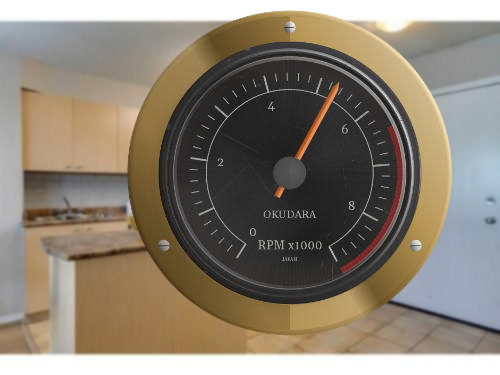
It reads 5300 rpm
